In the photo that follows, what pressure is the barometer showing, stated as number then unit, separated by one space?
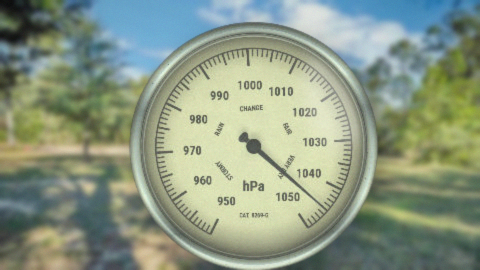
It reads 1045 hPa
